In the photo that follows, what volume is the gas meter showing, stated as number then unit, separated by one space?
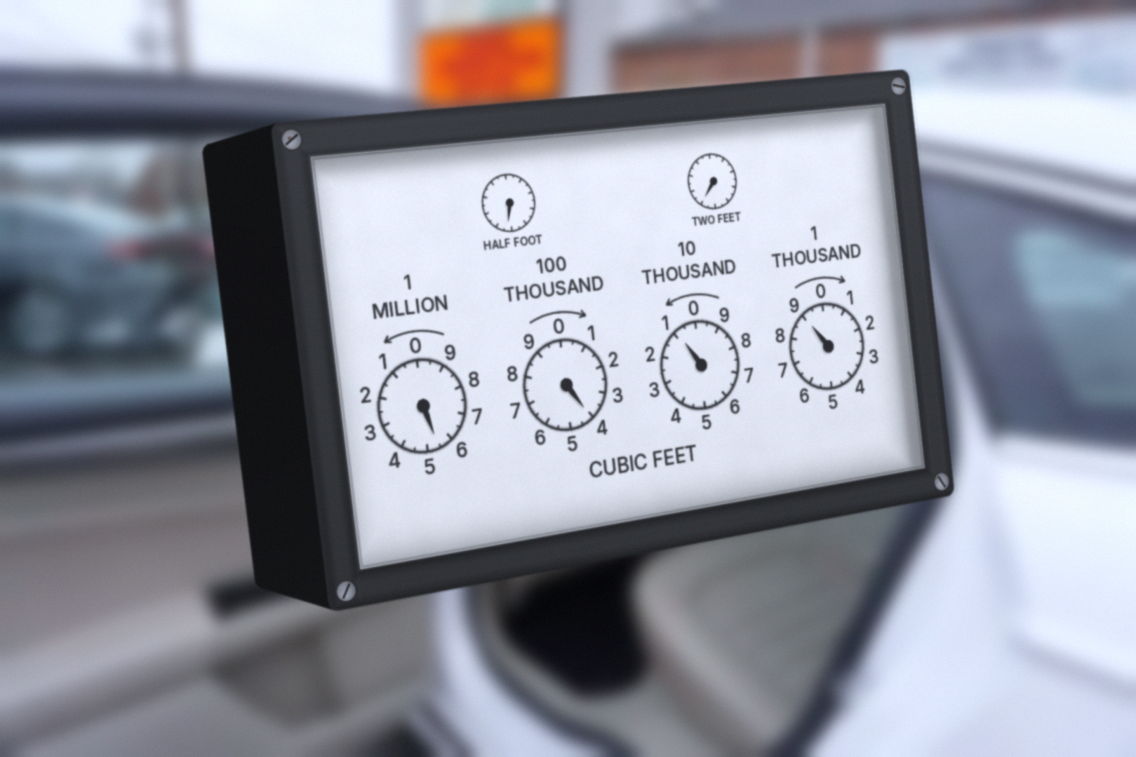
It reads 540900 ft³
